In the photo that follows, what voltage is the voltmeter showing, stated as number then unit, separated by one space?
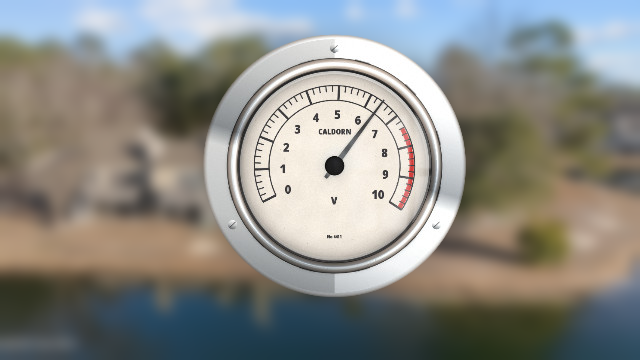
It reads 6.4 V
